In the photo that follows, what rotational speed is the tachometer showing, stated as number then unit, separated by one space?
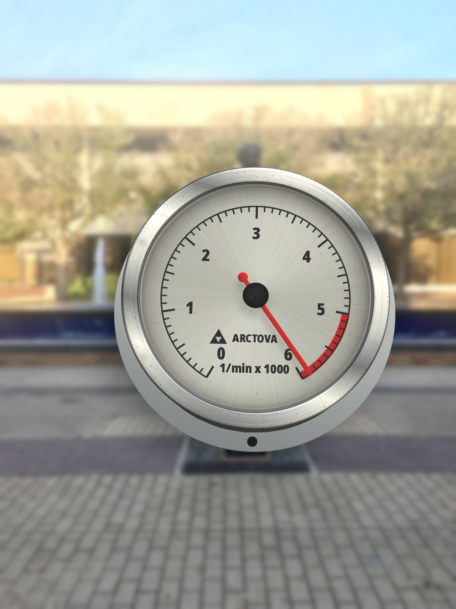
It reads 5900 rpm
